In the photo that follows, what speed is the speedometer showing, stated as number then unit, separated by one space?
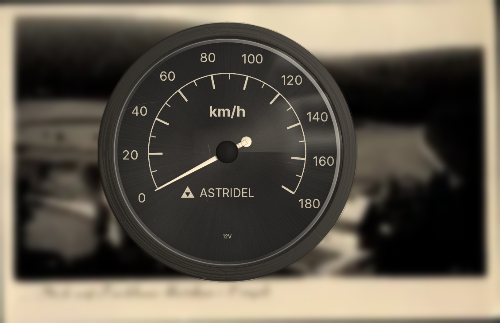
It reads 0 km/h
